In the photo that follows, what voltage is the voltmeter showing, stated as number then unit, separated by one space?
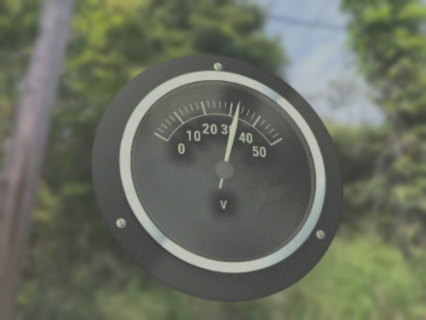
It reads 32 V
